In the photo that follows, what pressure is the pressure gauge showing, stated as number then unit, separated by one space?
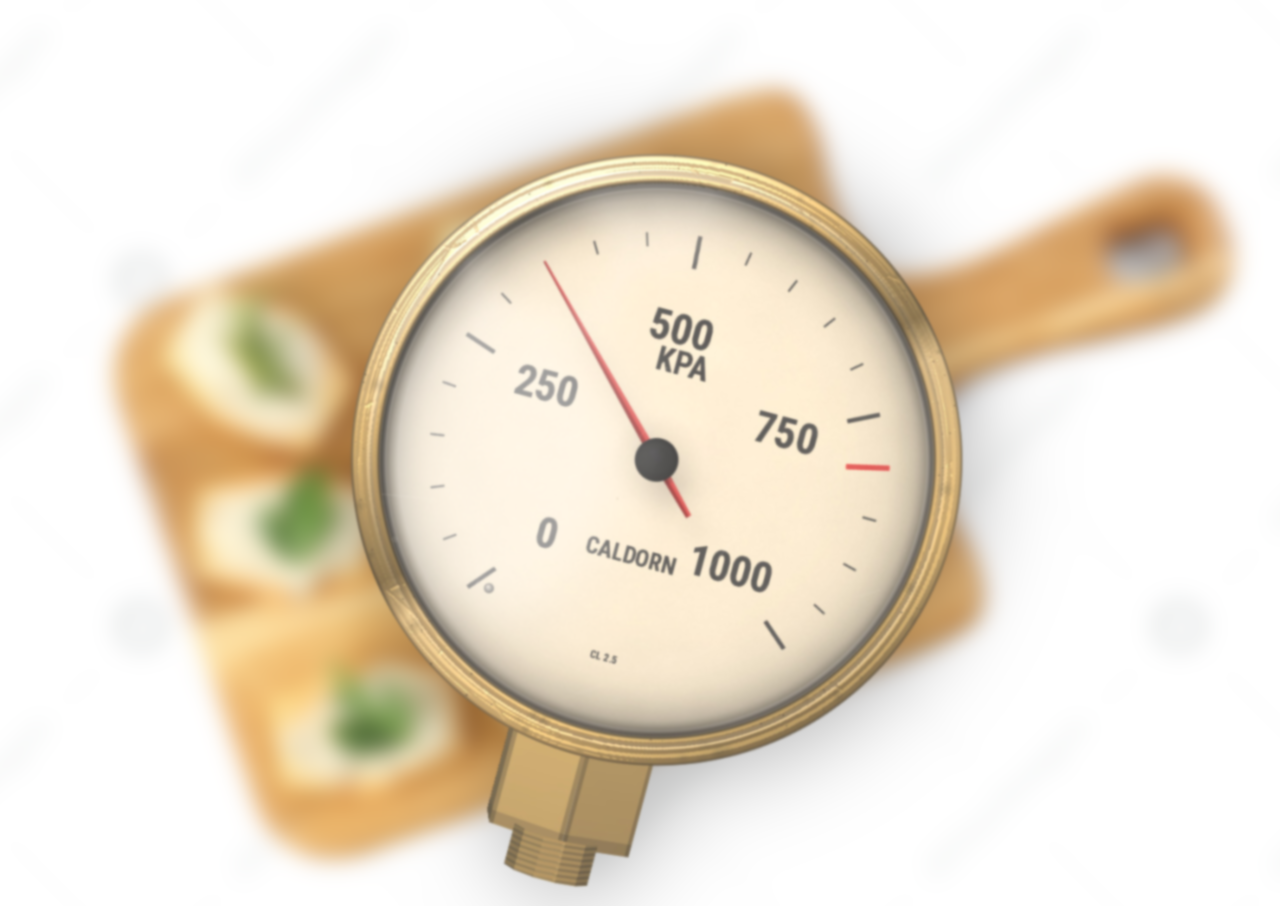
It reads 350 kPa
